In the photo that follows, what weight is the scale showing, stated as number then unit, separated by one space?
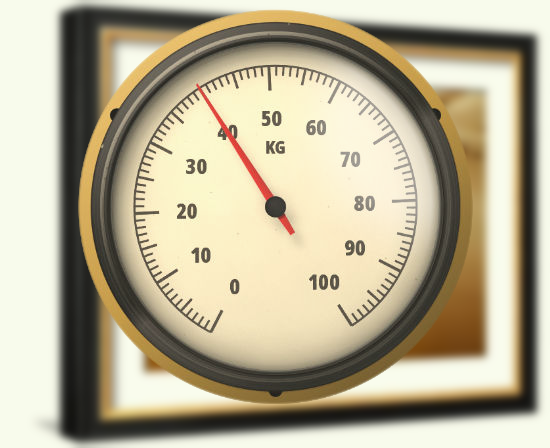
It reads 40 kg
